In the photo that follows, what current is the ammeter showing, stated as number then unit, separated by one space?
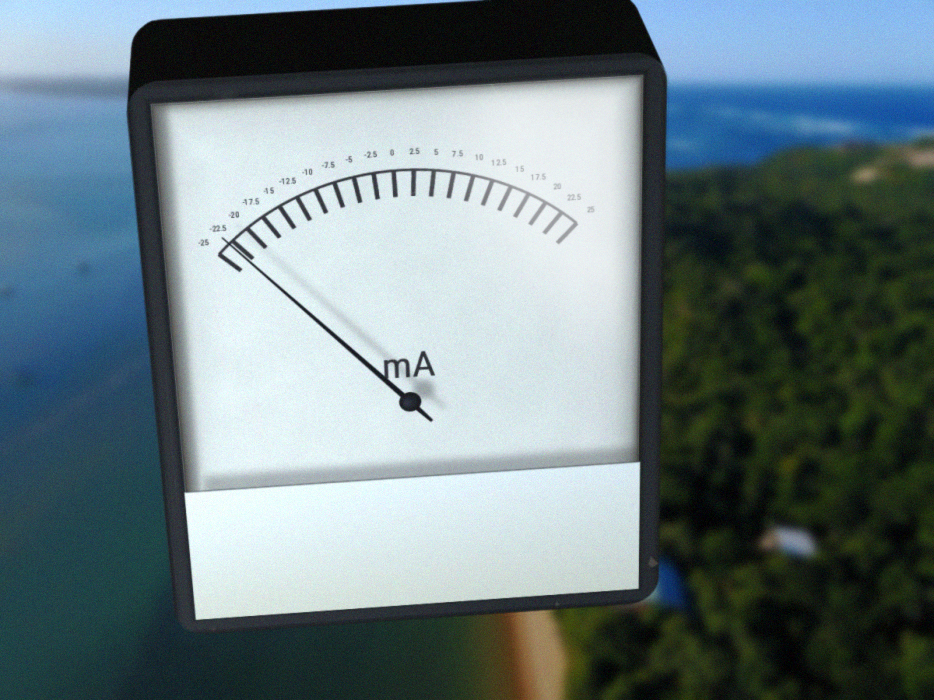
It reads -22.5 mA
